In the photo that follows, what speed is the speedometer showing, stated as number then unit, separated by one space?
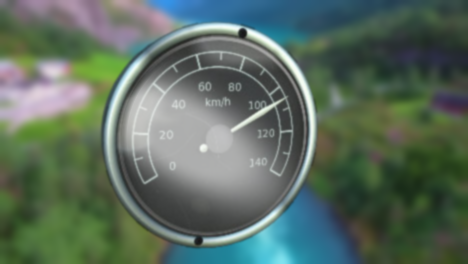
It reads 105 km/h
